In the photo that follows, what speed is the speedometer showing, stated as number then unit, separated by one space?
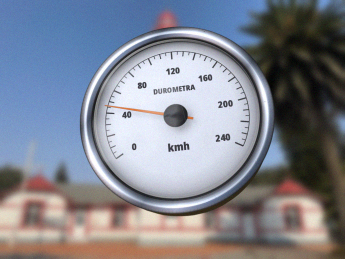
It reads 45 km/h
